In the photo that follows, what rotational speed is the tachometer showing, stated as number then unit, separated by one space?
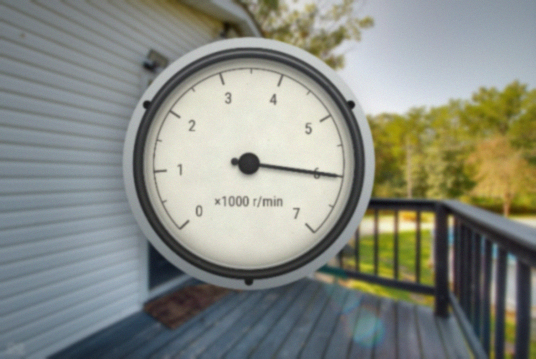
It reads 6000 rpm
